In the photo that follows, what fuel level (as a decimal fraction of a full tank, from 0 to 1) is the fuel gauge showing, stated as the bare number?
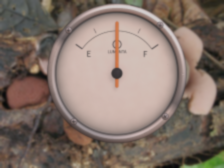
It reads 0.5
